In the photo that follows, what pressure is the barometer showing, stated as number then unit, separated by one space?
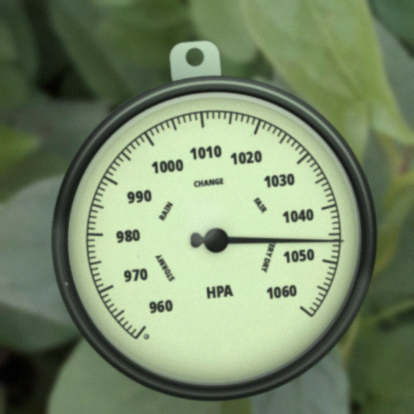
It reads 1046 hPa
